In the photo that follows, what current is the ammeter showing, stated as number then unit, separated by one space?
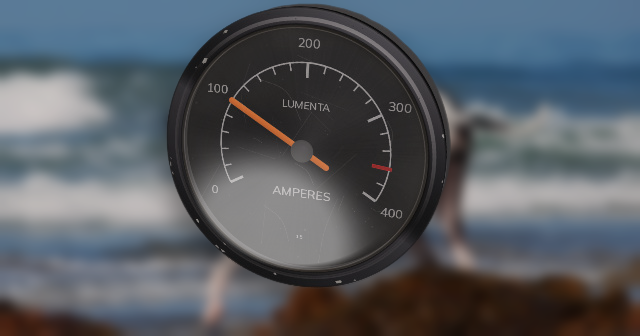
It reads 100 A
